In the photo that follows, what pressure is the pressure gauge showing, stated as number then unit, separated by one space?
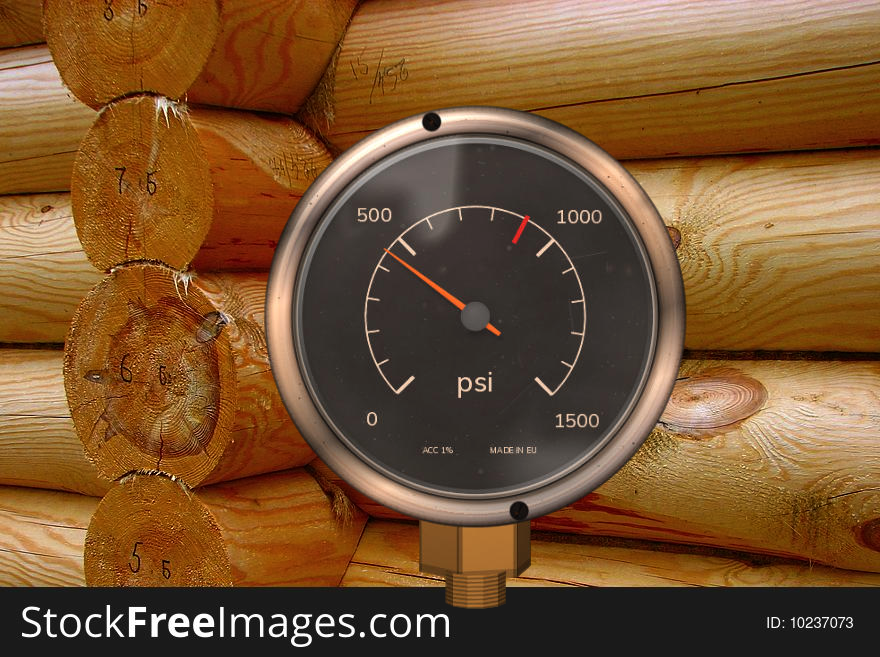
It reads 450 psi
